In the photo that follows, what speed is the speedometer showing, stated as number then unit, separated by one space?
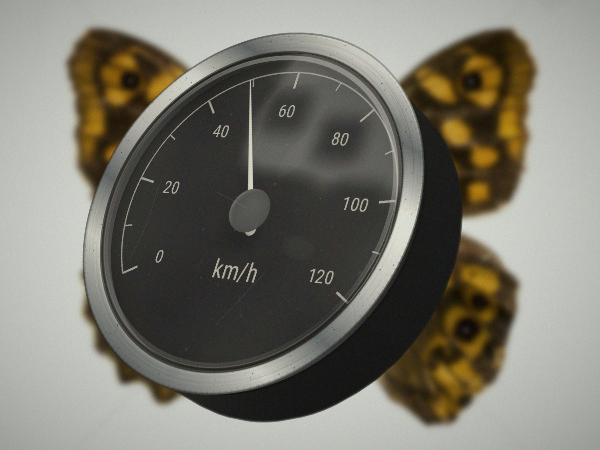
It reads 50 km/h
